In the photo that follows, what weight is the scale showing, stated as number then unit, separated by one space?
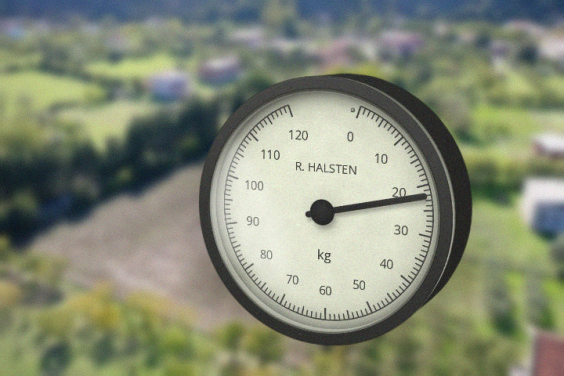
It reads 22 kg
